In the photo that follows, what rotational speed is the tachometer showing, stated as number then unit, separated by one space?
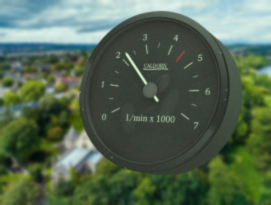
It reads 2250 rpm
